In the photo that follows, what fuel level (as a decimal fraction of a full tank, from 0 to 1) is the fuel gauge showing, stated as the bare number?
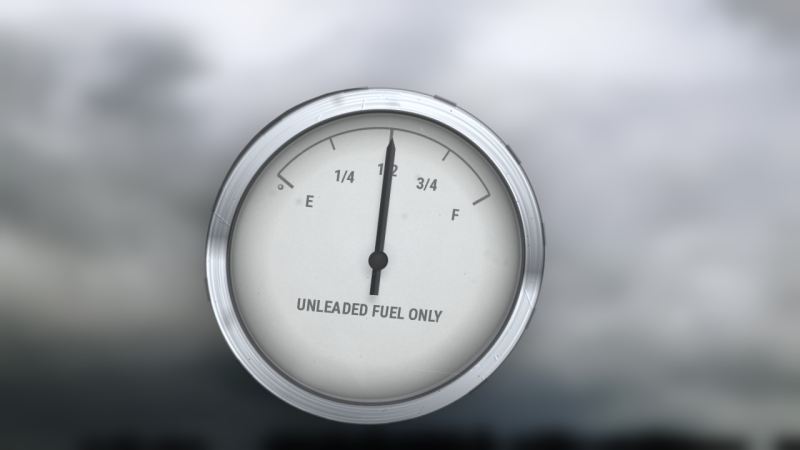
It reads 0.5
